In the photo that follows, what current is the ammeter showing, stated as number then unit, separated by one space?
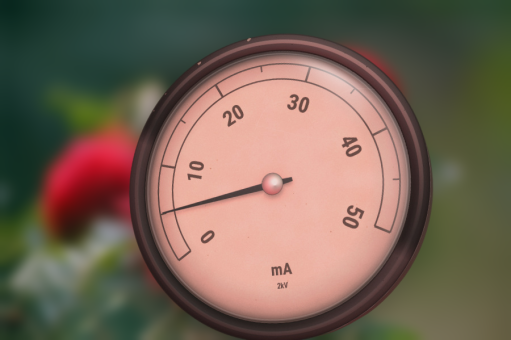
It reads 5 mA
